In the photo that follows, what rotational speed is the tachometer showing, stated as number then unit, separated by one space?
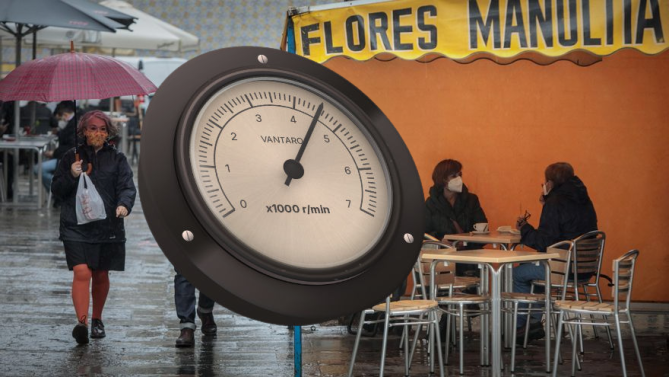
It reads 4500 rpm
